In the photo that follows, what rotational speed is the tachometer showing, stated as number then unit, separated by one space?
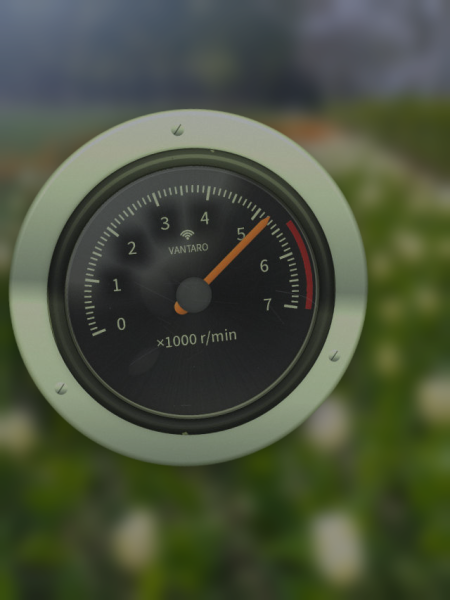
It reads 5200 rpm
